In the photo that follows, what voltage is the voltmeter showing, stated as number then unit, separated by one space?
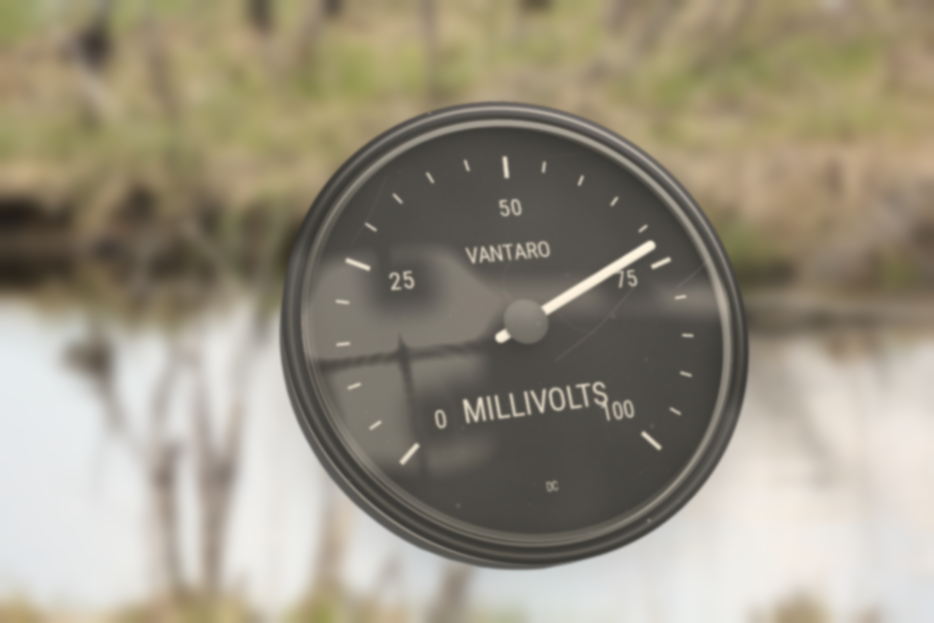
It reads 72.5 mV
